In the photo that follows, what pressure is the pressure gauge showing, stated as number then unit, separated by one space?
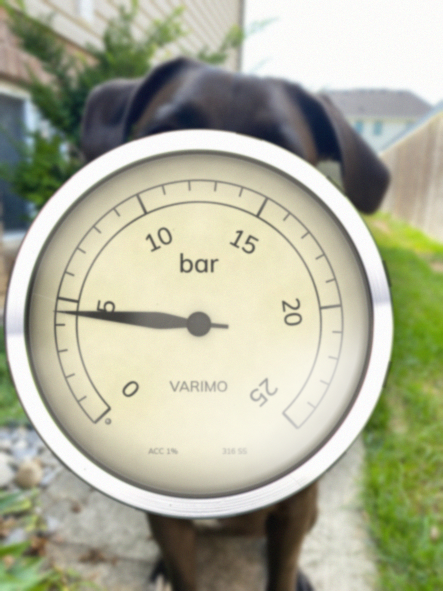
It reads 4.5 bar
